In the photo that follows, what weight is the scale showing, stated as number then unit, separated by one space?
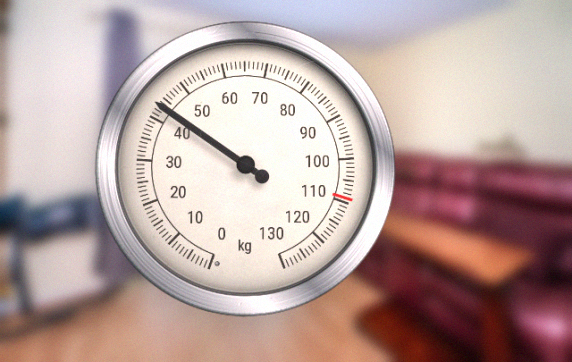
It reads 43 kg
